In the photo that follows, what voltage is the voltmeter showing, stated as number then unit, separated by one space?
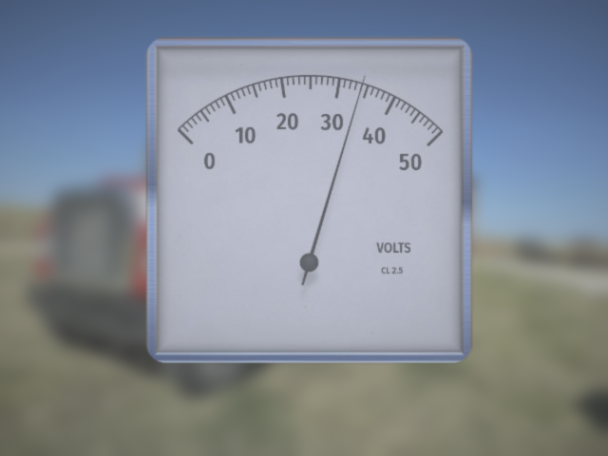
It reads 34 V
